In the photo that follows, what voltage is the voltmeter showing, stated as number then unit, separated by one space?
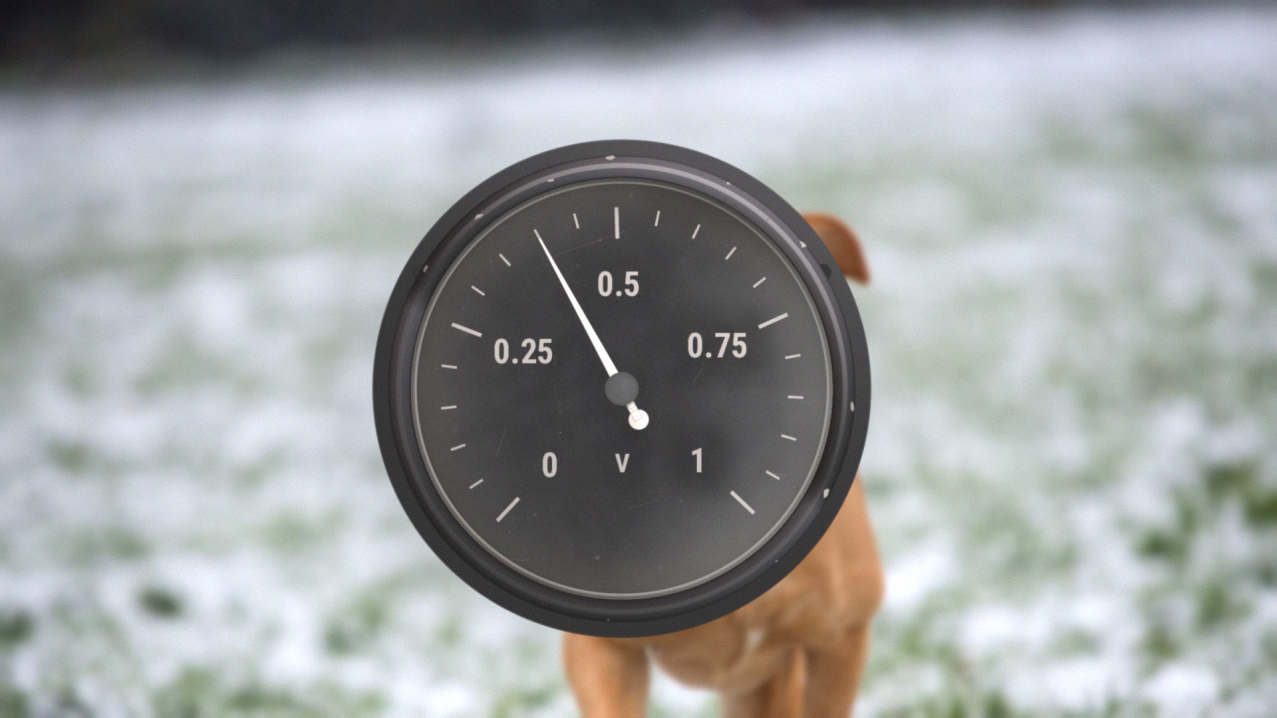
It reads 0.4 V
